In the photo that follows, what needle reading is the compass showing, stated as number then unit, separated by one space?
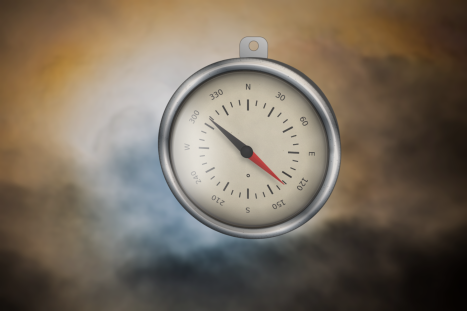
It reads 130 °
